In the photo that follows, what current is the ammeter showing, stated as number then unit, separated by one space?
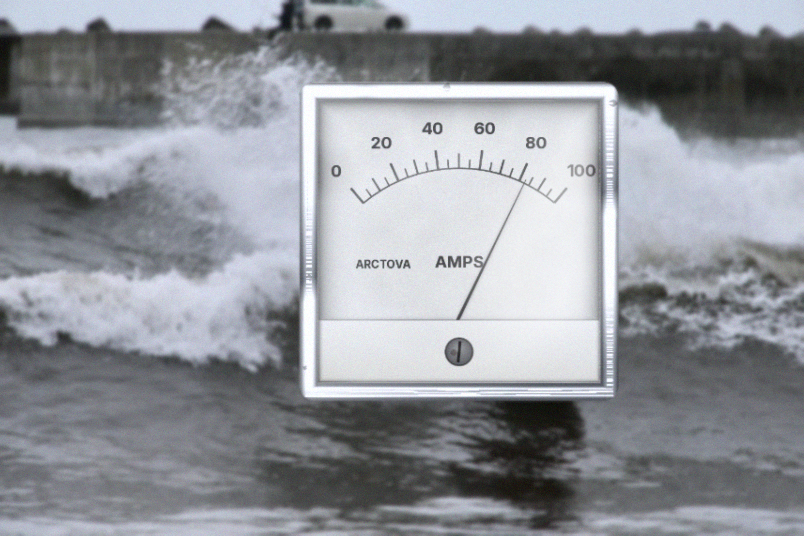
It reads 82.5 A
